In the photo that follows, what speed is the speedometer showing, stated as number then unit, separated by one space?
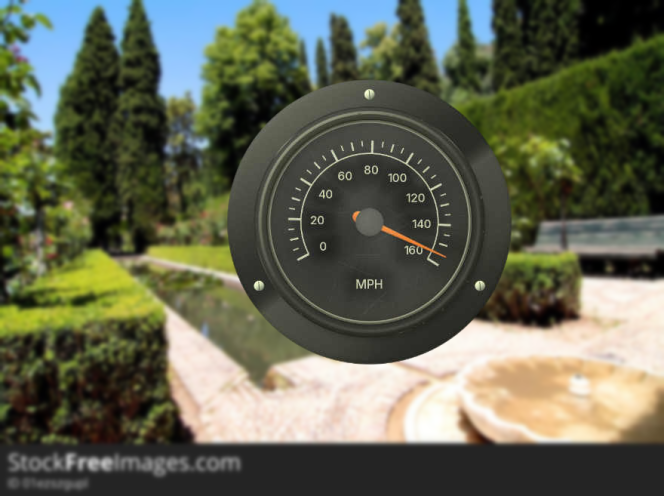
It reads 155 mph
